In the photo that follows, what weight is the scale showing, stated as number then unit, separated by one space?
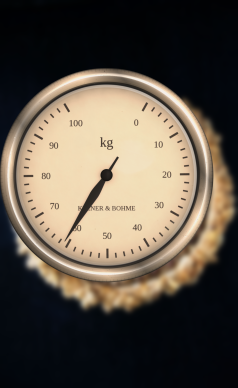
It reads 61 kg
